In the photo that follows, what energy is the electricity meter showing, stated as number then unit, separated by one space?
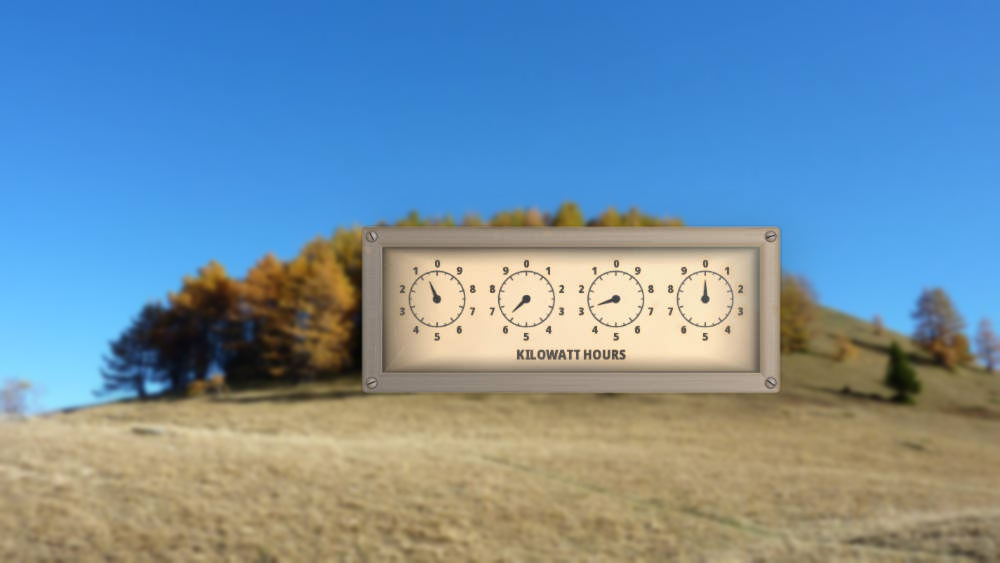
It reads 630 kWh
